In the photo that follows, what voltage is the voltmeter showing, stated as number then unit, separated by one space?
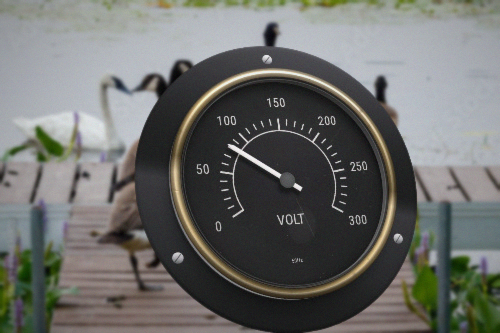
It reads 80 V
